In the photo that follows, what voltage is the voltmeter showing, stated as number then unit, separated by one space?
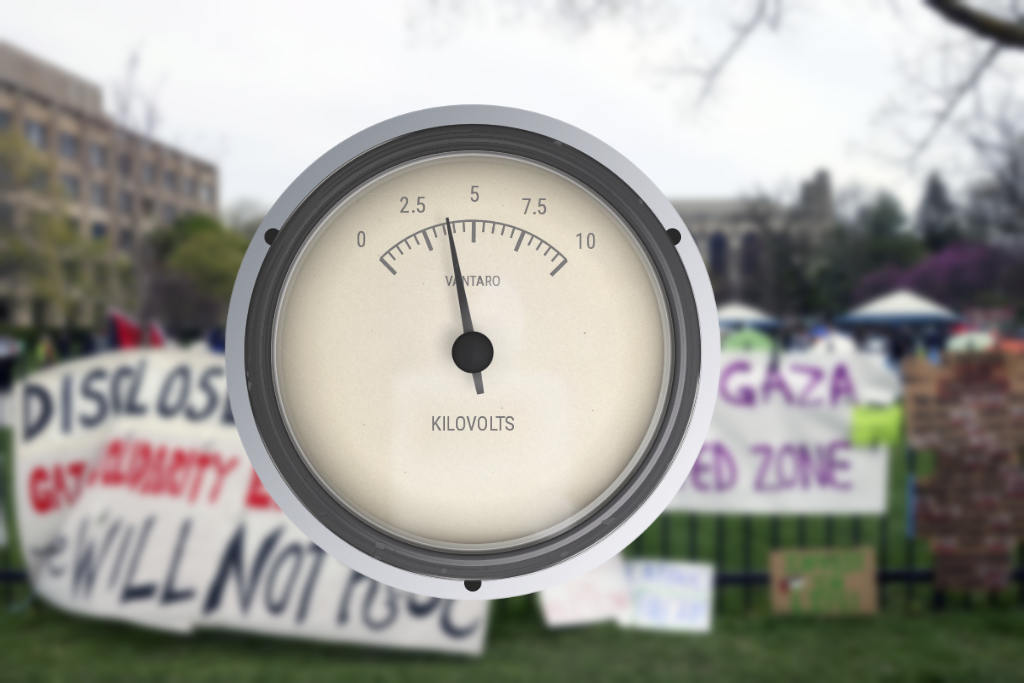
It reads 3.75 kV
